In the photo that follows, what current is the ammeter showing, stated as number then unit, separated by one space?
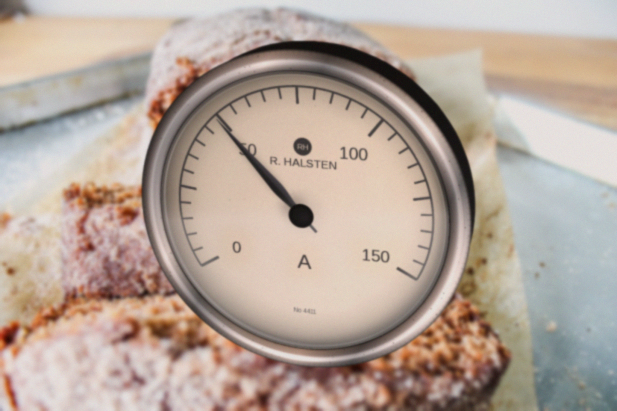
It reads 50 A
